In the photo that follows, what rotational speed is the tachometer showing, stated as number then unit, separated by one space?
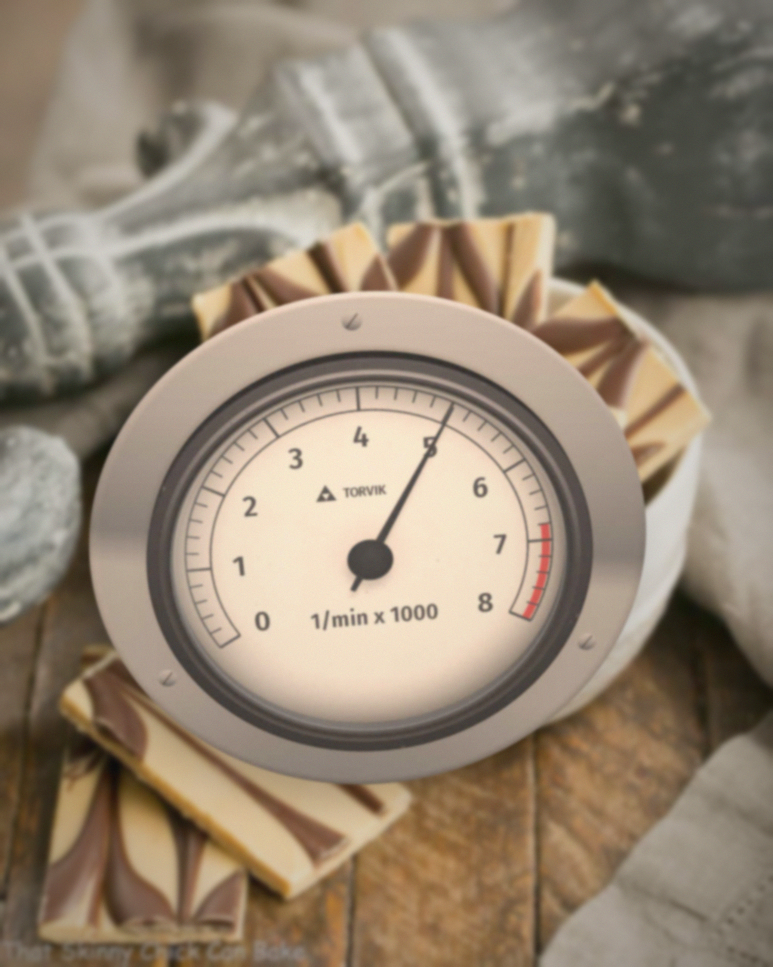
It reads 5000 rpm
